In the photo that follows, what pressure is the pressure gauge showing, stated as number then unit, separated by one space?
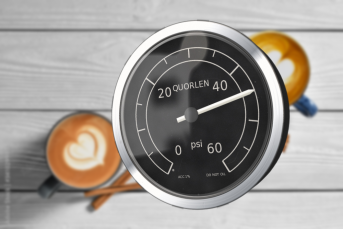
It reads 45 psi
